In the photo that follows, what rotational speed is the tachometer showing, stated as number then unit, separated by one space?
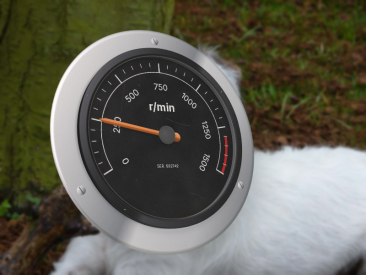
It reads 250 rpm
